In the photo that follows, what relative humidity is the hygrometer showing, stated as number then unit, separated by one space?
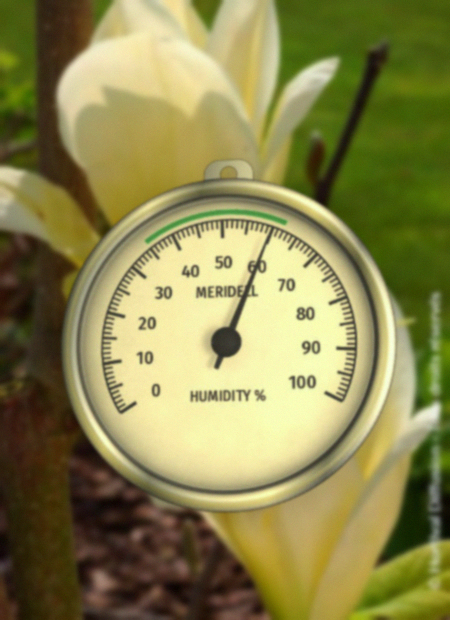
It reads 60 %
